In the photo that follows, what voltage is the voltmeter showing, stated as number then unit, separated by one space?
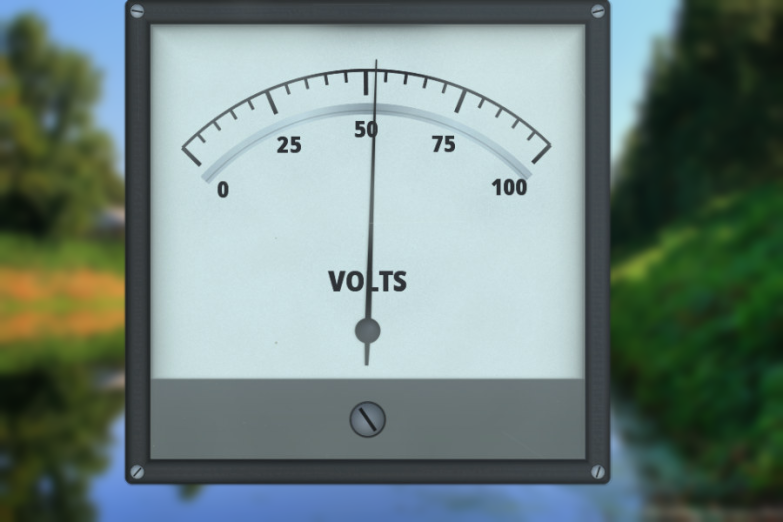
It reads 52.5 V
